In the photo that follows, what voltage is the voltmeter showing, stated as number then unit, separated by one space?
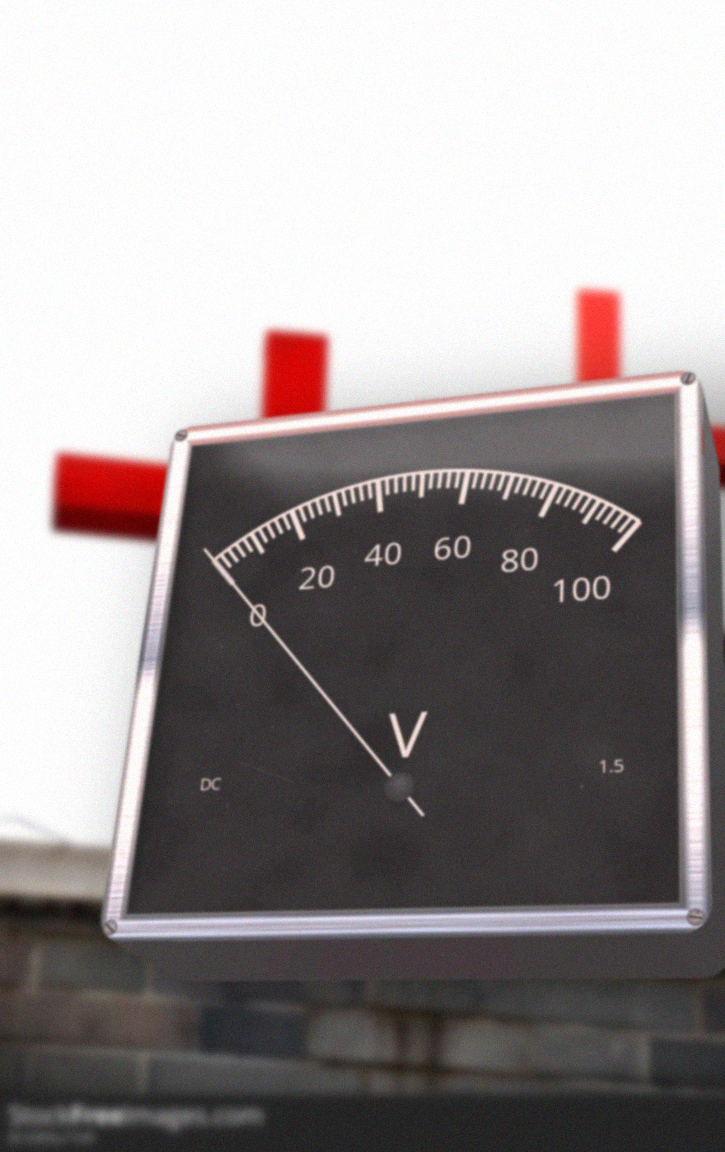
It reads 0 V
